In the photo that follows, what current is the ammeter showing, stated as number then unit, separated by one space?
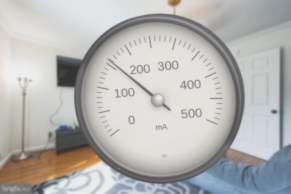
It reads 160 mA
